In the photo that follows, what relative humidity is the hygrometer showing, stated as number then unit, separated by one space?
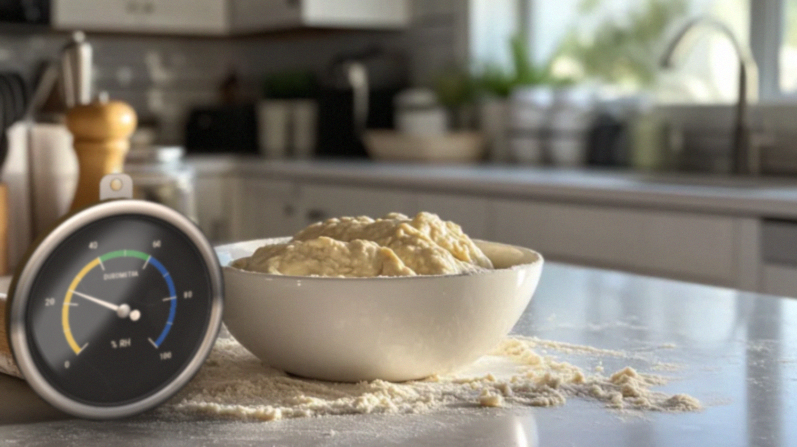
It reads 25 %
